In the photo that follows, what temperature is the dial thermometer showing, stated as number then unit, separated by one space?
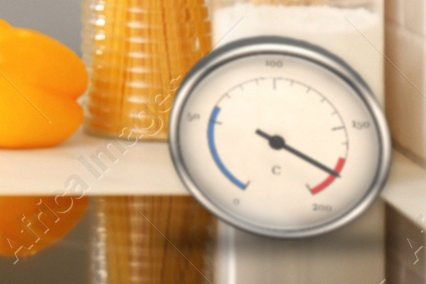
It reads 180 °C
